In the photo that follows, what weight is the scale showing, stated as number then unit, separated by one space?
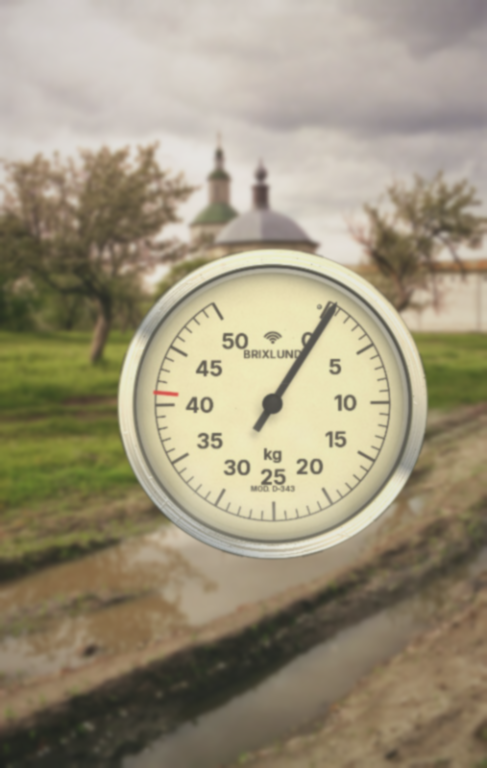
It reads 0.5 kg
